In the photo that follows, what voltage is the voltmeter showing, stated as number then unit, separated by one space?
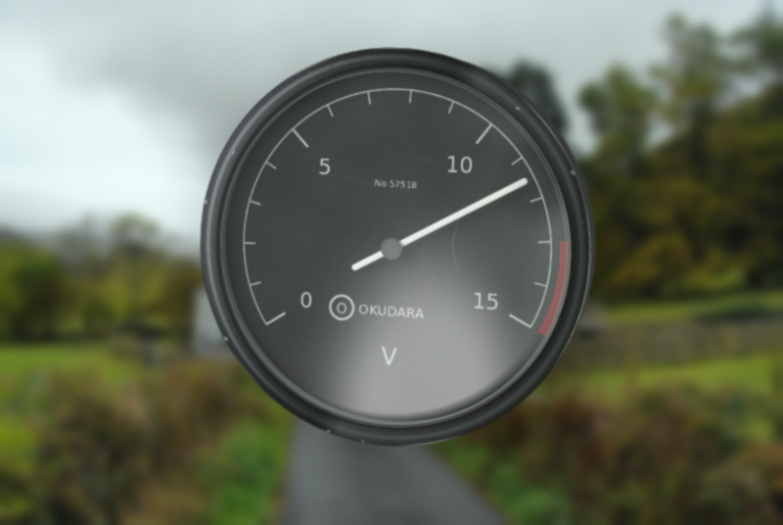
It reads 11.5 V
